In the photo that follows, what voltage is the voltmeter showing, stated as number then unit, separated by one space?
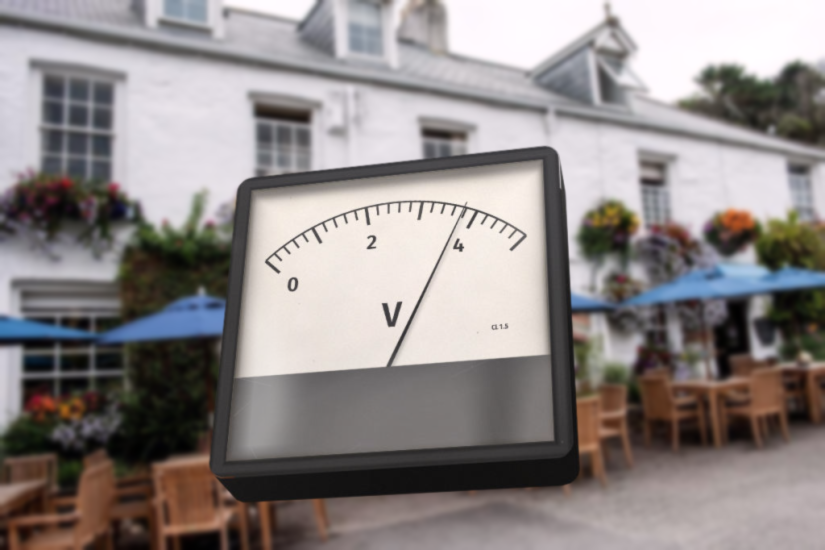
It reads 3.8 V
